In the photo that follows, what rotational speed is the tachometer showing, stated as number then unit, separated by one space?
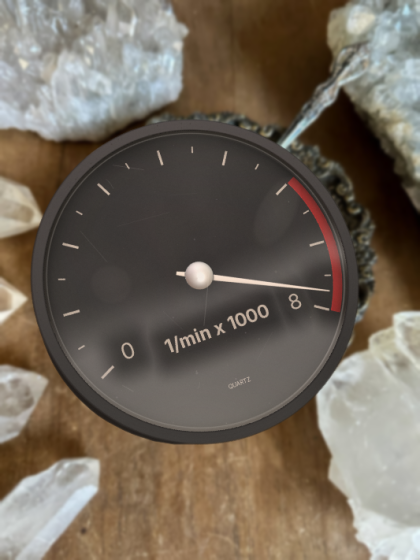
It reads 7750 rpm
